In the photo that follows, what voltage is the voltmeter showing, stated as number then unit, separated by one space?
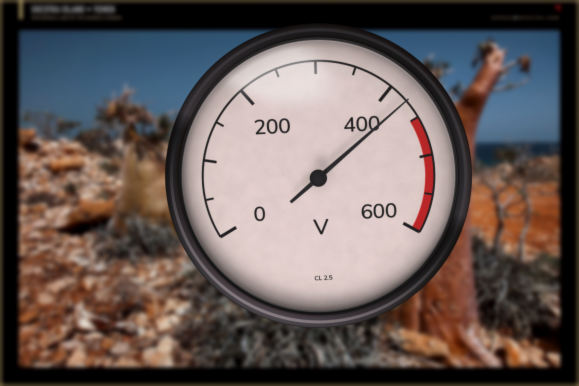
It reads 425 V
